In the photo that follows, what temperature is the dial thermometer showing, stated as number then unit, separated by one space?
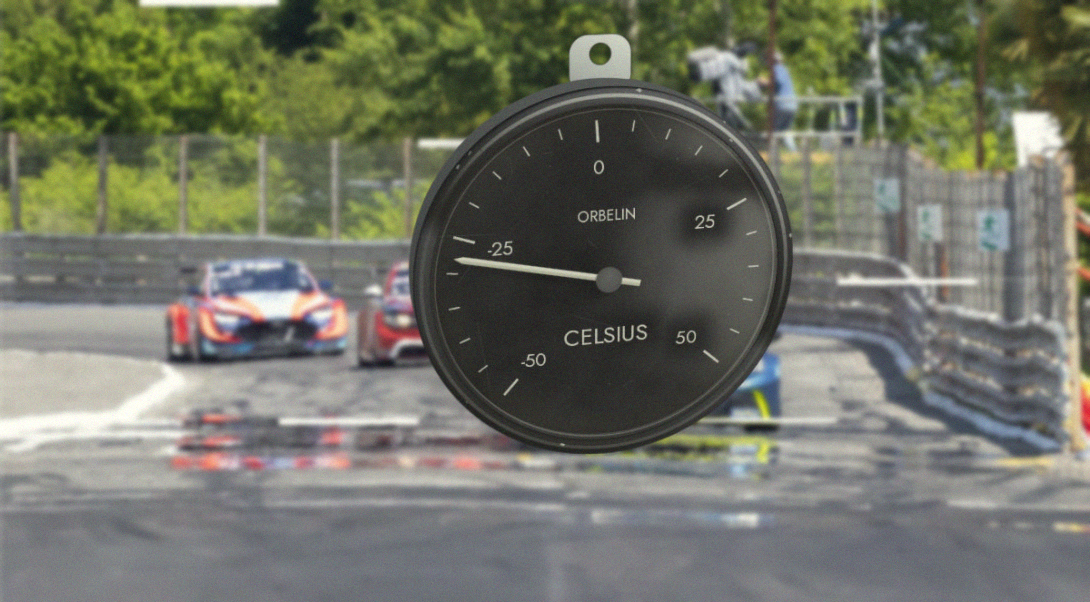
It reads -27.5 °C
